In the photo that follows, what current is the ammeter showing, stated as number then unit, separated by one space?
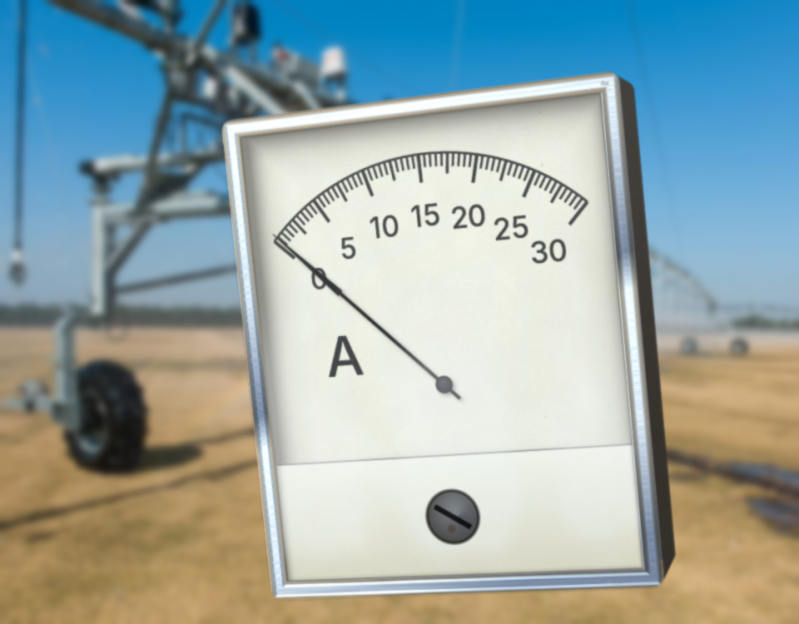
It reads 0.5 A
